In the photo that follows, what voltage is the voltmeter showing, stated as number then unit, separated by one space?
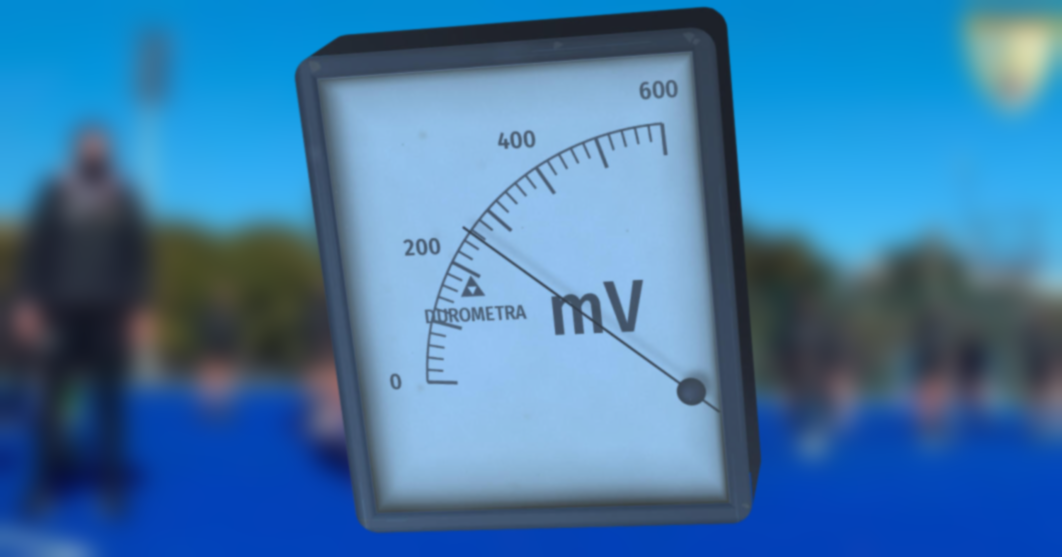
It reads 260 mV
